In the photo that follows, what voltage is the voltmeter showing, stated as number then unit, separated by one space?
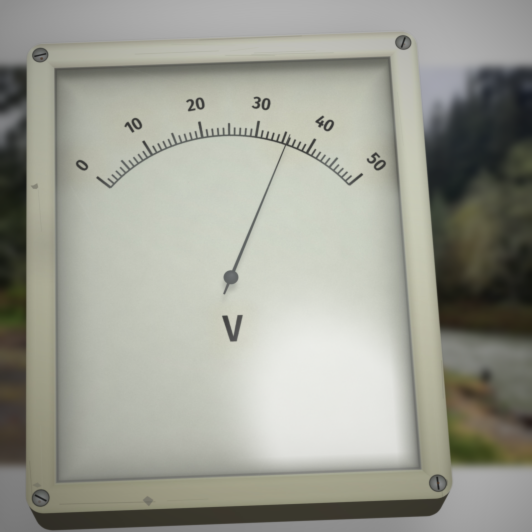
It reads 36 V
